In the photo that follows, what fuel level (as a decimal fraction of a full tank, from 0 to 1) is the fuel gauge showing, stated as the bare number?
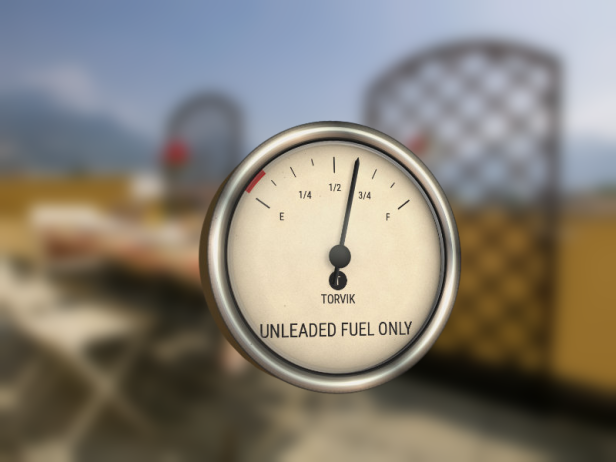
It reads 0.625
